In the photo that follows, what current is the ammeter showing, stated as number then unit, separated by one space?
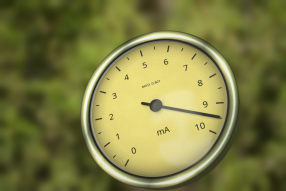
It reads 9.5 mA
